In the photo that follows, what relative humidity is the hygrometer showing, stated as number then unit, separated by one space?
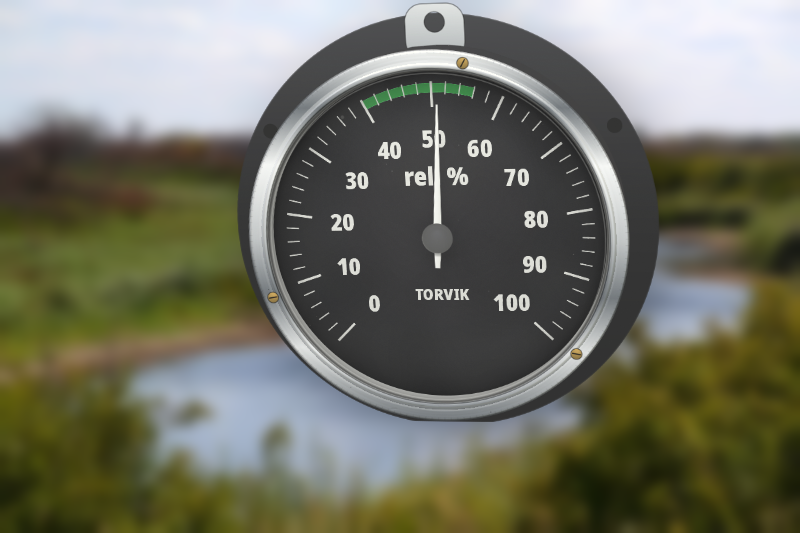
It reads 51 %
